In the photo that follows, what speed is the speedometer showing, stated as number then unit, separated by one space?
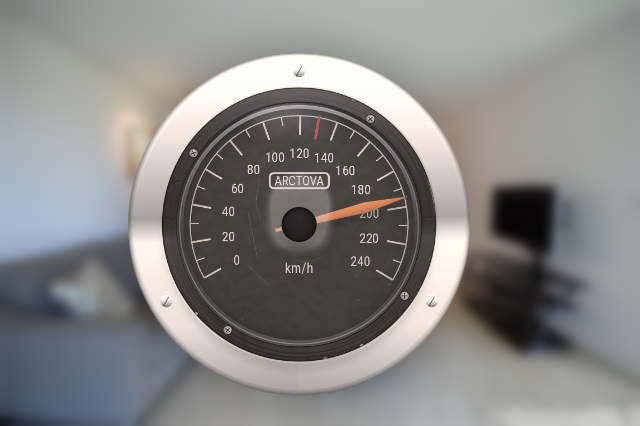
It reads 195 km/h
